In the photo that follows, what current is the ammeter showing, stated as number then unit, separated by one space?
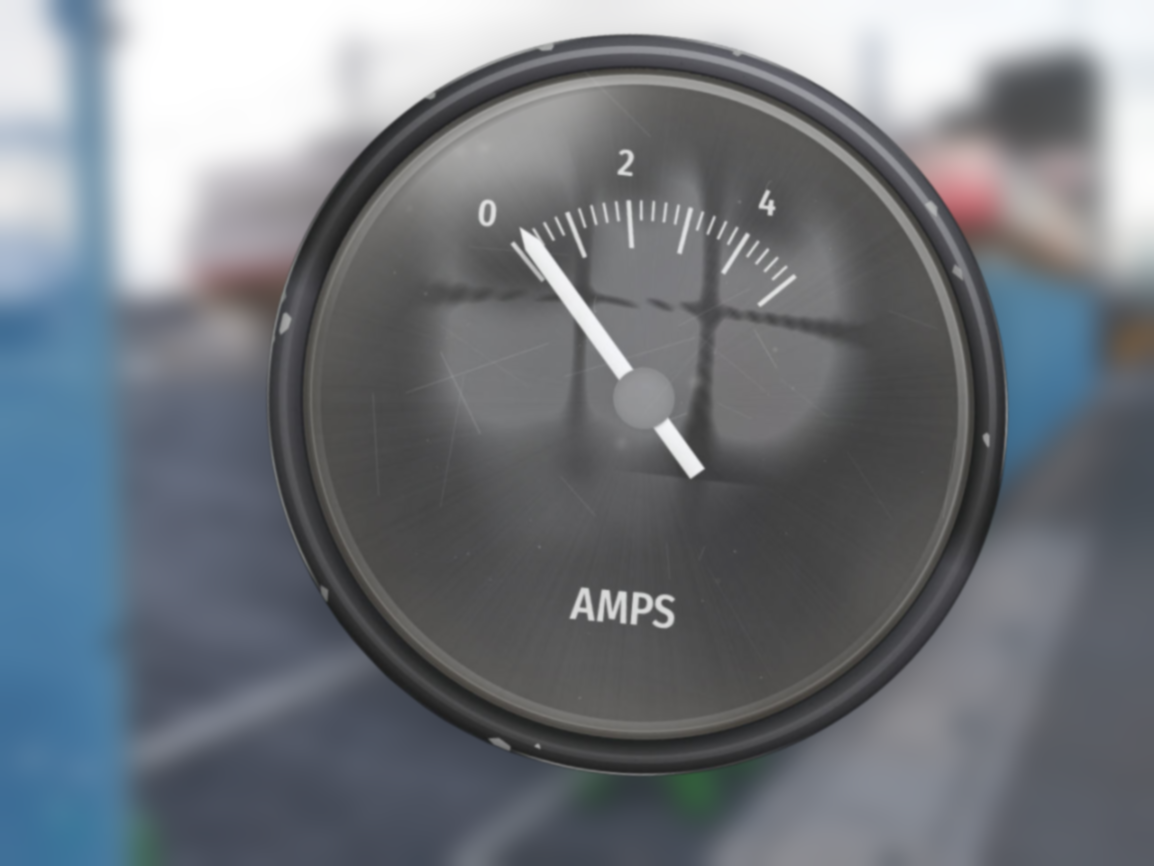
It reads 0.2 A
